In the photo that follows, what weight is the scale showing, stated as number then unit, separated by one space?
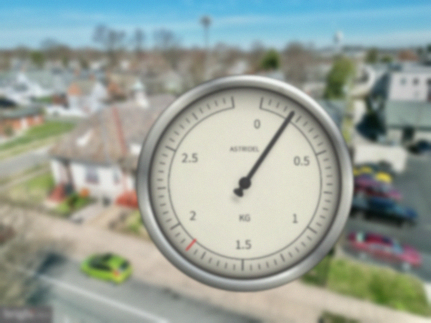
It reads 0.2 kg
